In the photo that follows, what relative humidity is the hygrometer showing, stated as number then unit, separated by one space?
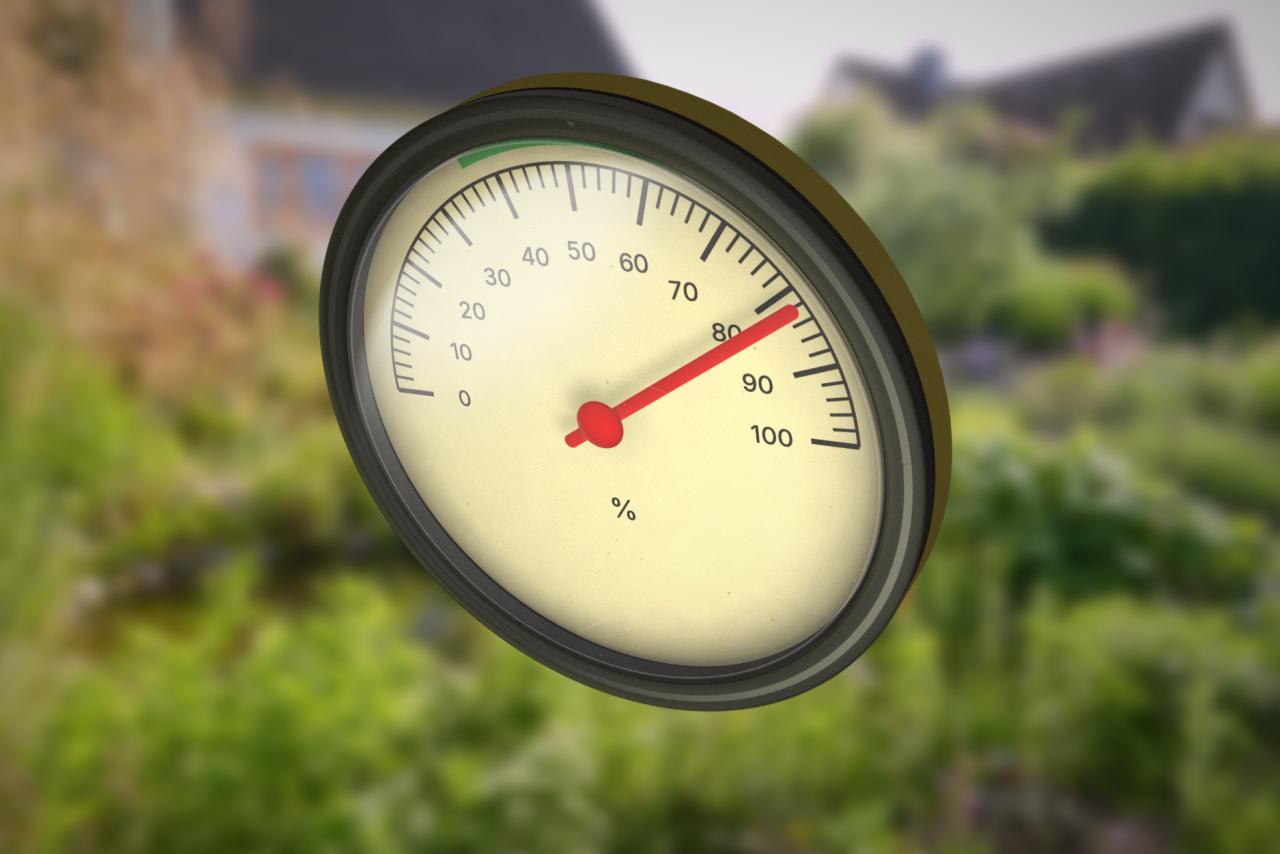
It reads 82 %
